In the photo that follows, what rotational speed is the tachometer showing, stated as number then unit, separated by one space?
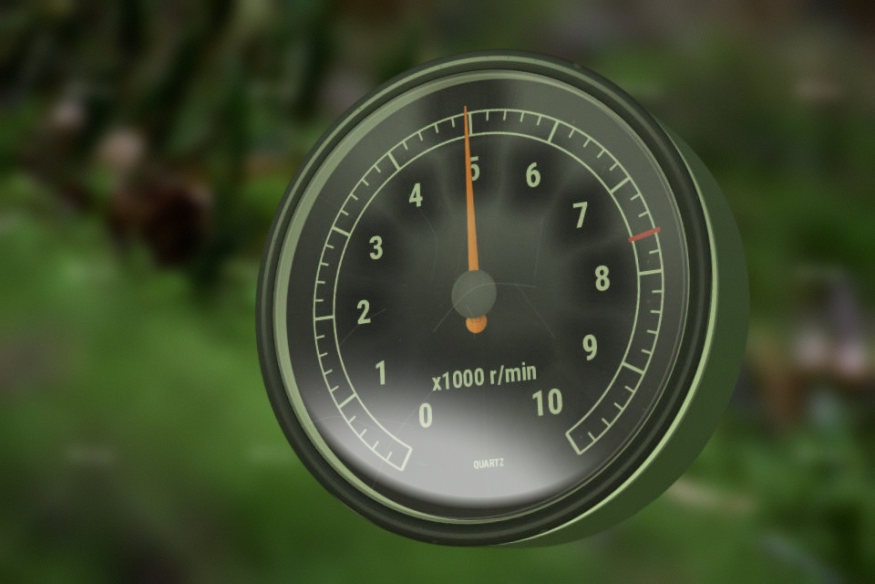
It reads 5000 rpm
